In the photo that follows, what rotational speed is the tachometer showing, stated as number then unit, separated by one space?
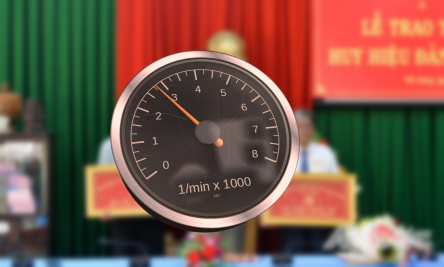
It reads 2750 rpm
